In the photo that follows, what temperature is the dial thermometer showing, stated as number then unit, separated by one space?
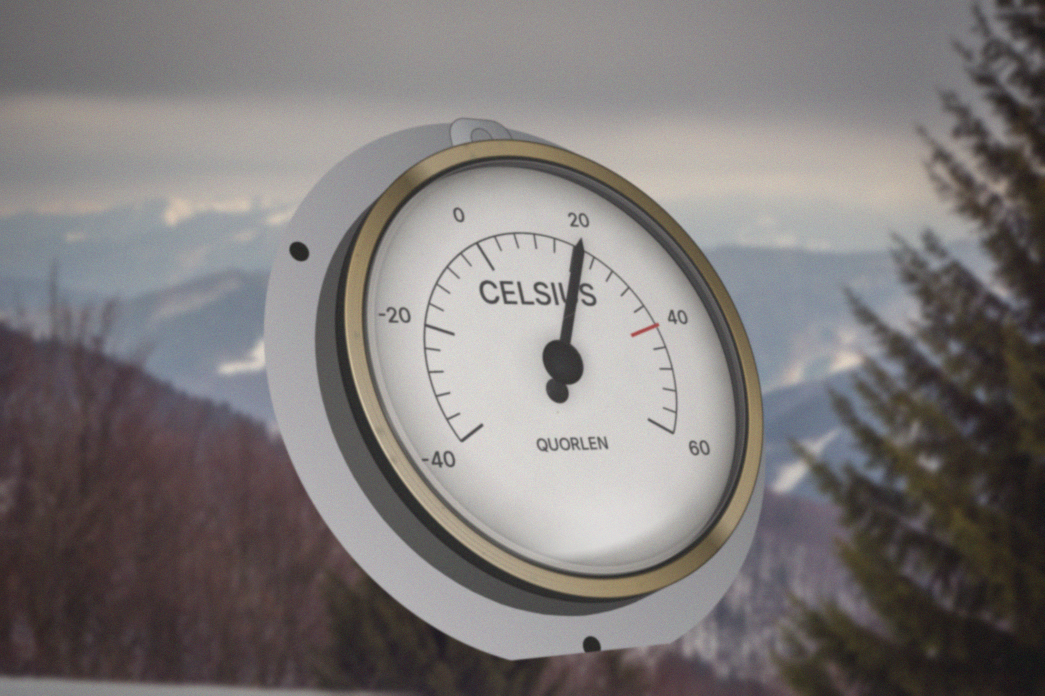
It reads 20 °C
